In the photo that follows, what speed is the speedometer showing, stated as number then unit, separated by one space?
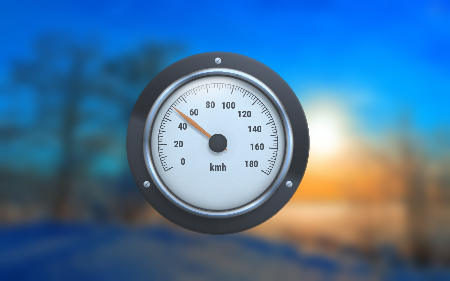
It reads 50 km/h
